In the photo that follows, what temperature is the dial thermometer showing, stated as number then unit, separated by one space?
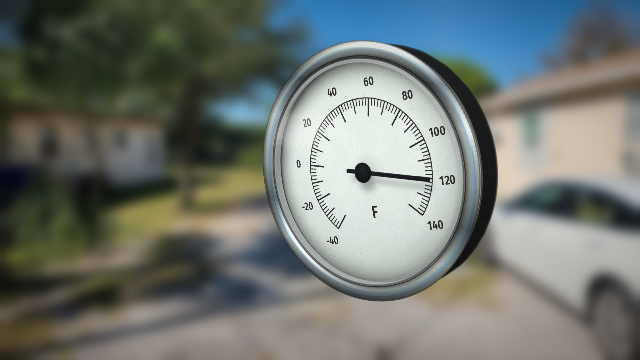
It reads 120 °F
